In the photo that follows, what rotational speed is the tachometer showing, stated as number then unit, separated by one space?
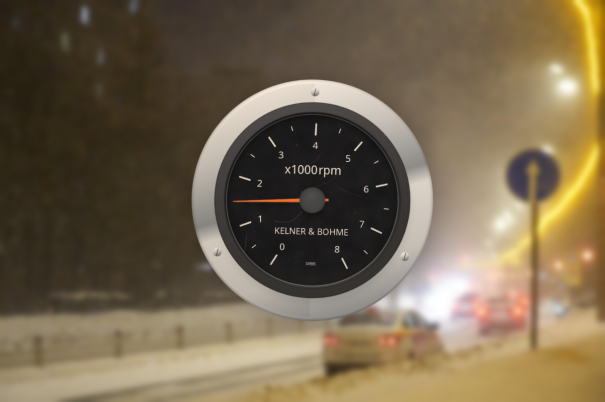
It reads 1500 rpm
